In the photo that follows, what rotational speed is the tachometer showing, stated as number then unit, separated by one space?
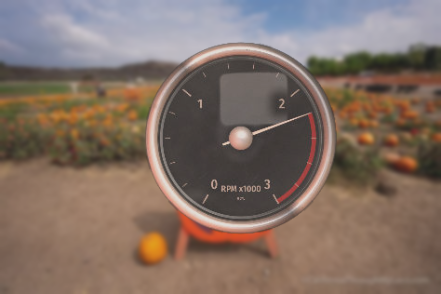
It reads 2200 rpm
